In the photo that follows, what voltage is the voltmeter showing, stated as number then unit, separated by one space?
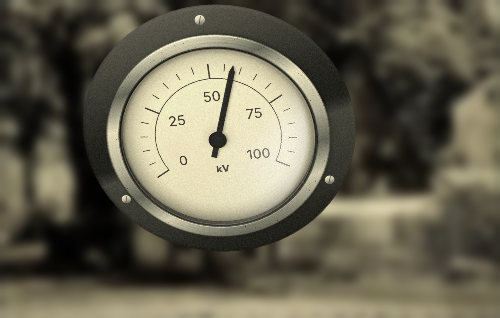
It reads 57.5 kV
